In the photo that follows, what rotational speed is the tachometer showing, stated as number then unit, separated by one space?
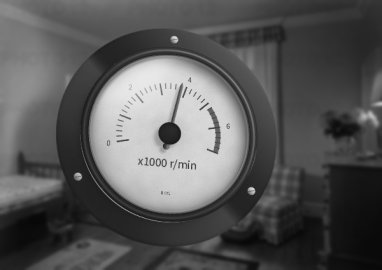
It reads 3800 rpm
